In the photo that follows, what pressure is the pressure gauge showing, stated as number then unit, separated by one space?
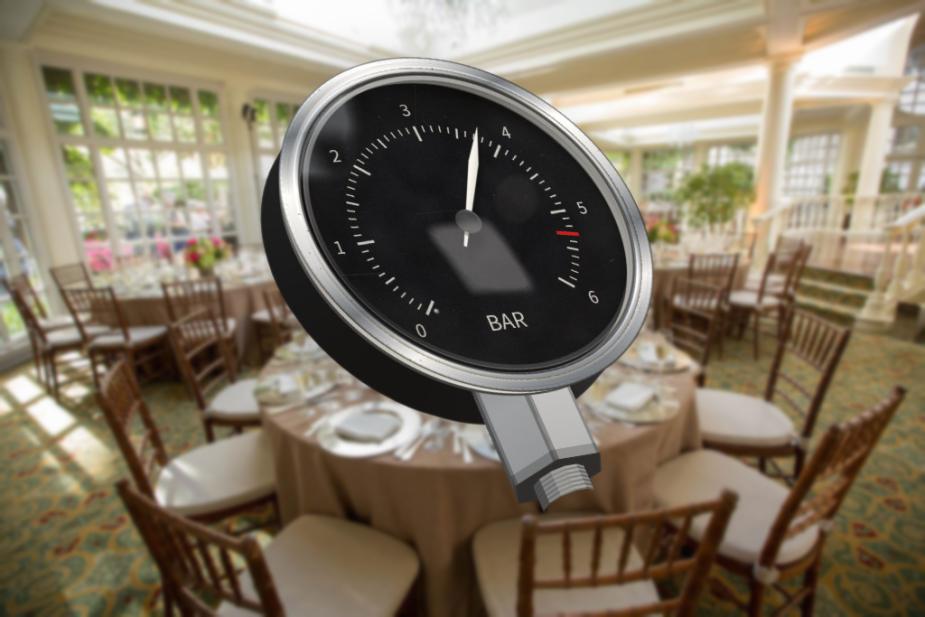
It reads 3.7 bar
